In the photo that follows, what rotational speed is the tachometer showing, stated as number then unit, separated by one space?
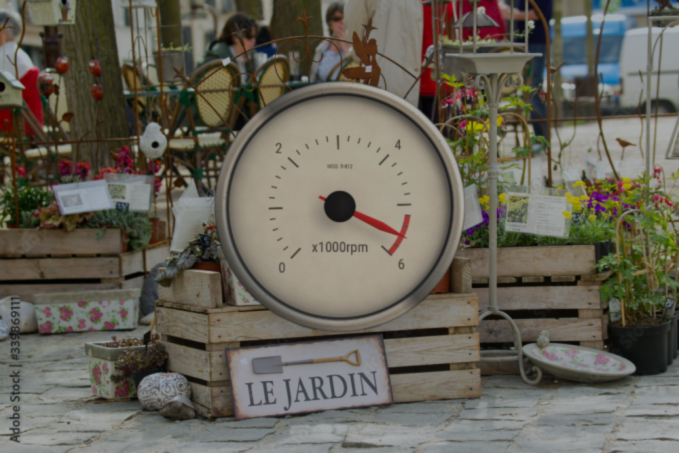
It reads 5600 rpm
